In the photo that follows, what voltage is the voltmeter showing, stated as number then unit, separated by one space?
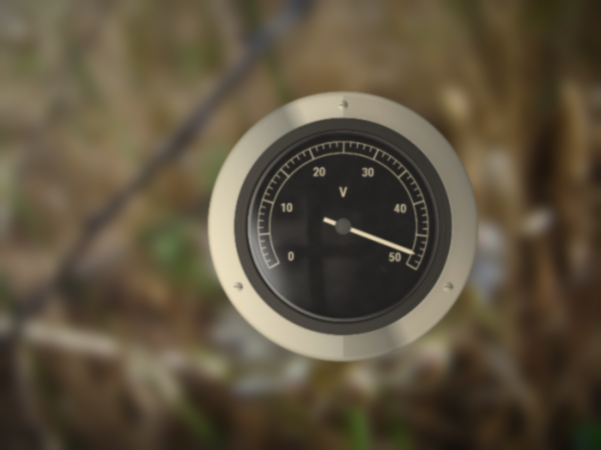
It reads 48 V
